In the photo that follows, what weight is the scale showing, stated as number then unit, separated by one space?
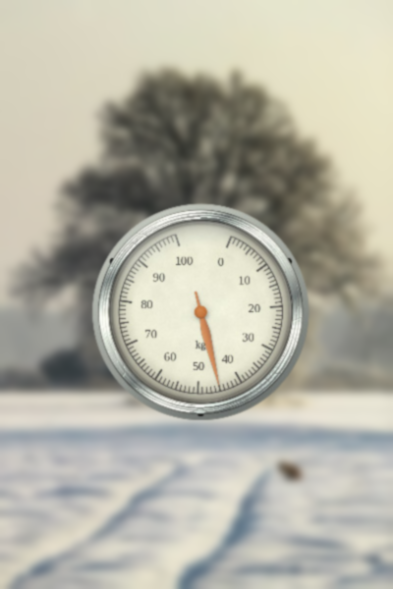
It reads 45 kg
